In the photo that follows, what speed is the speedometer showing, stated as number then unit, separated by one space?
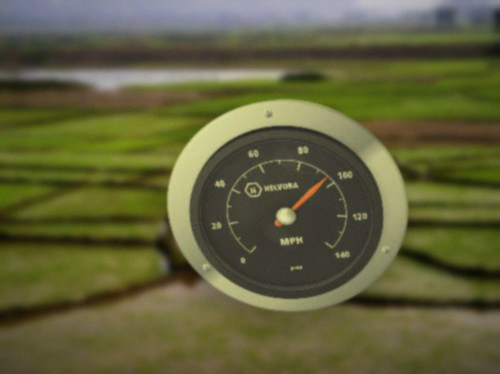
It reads 95 mph
